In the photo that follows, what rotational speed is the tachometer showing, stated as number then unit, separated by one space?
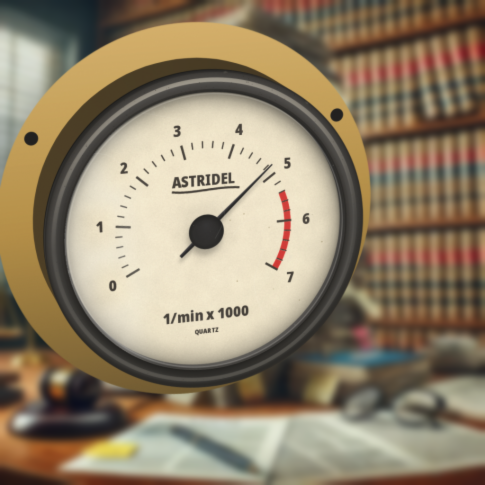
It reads 4800 rpm
